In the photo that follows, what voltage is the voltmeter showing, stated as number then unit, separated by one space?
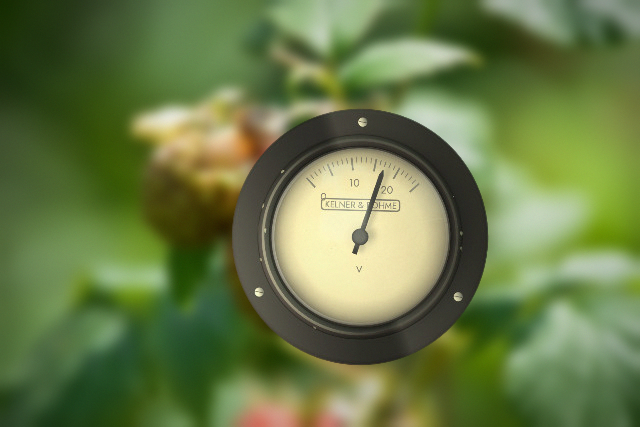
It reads 17 V
